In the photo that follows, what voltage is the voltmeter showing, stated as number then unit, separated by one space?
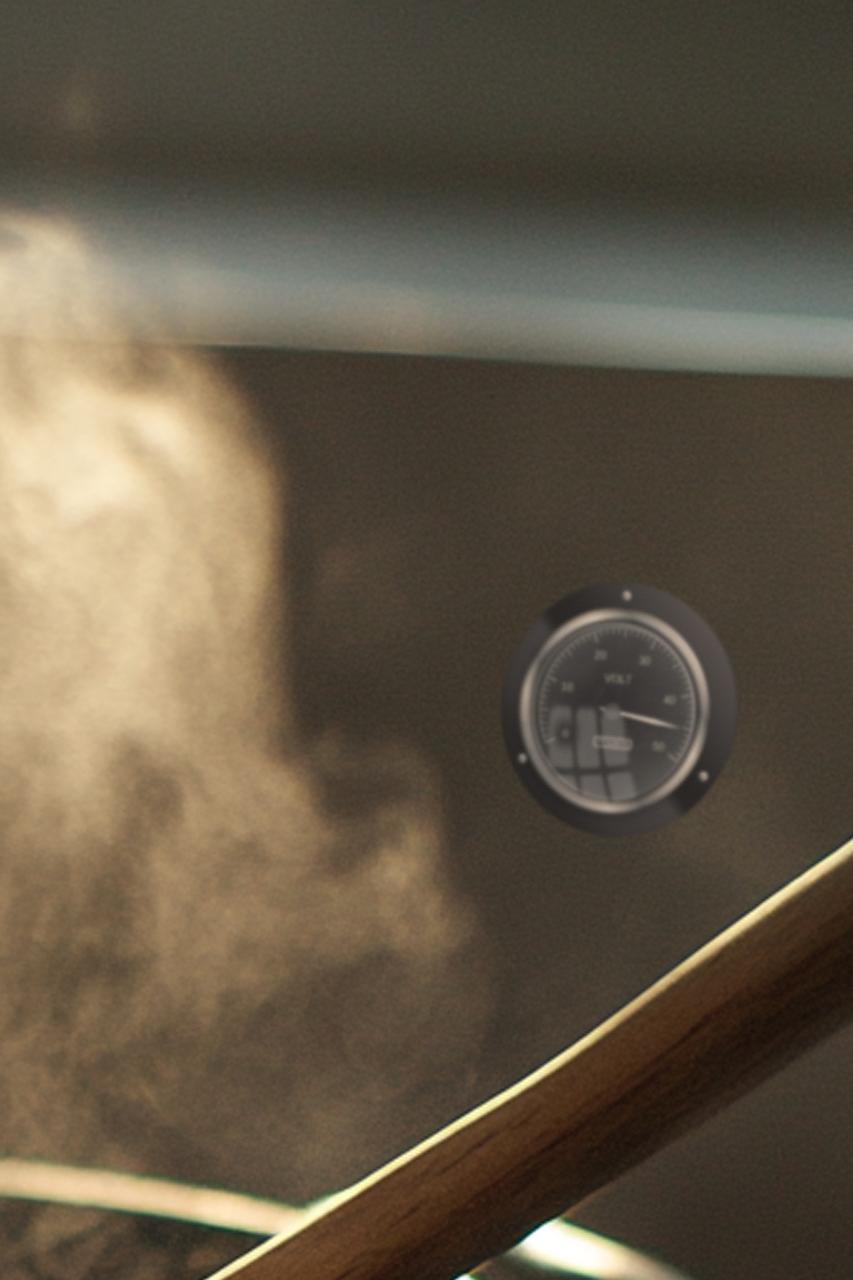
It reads 45 V
